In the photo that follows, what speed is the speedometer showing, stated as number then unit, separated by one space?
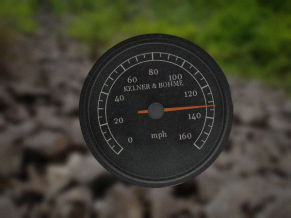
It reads 132.5 mph
